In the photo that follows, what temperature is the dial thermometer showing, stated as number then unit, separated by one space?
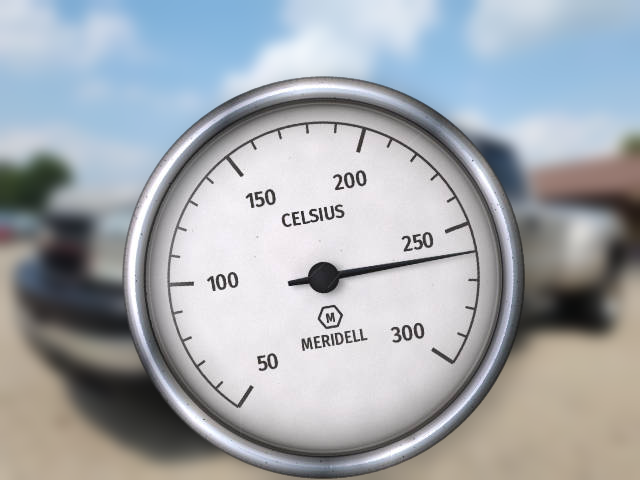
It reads 260 °C
